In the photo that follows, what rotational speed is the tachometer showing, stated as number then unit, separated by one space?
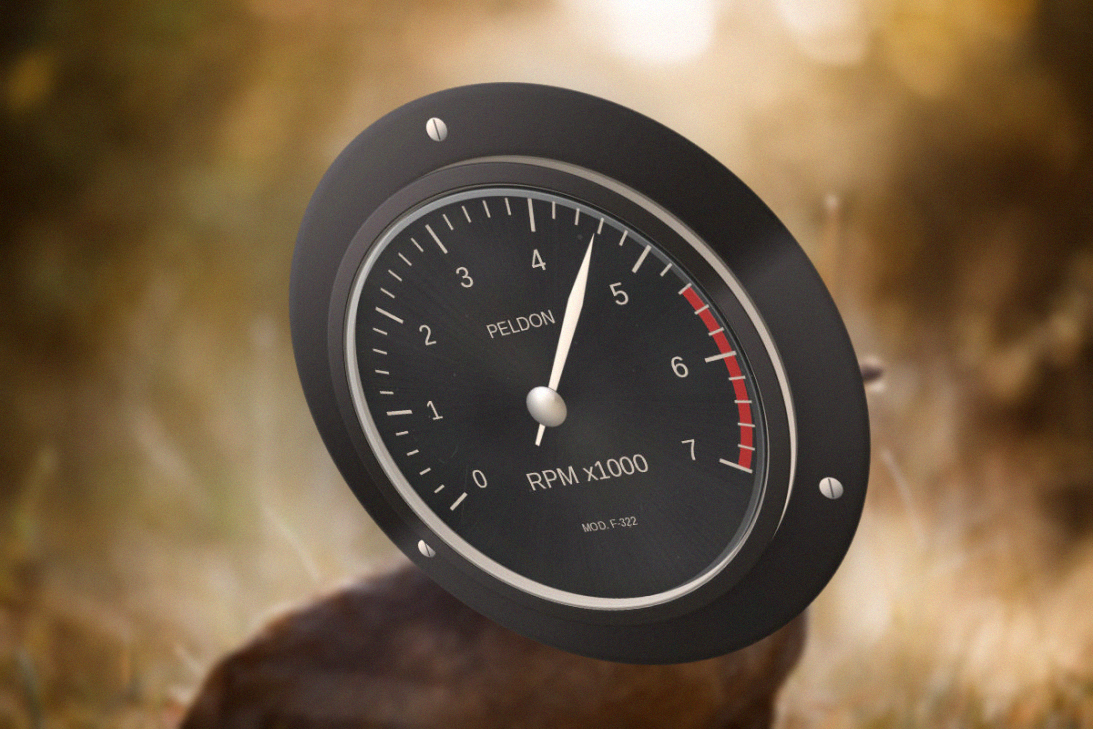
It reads 4600 rpm
